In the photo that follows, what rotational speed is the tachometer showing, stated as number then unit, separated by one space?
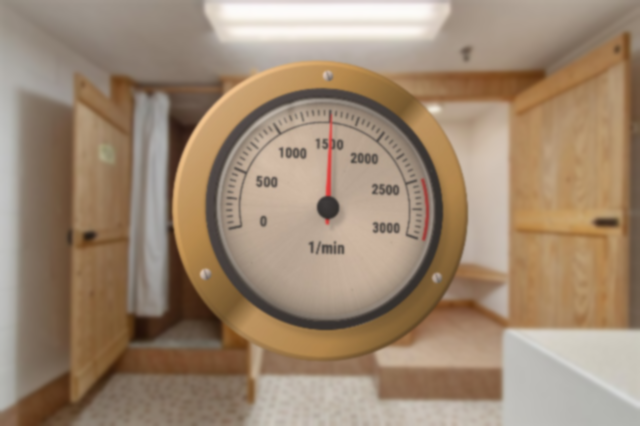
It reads 1500 rpm
